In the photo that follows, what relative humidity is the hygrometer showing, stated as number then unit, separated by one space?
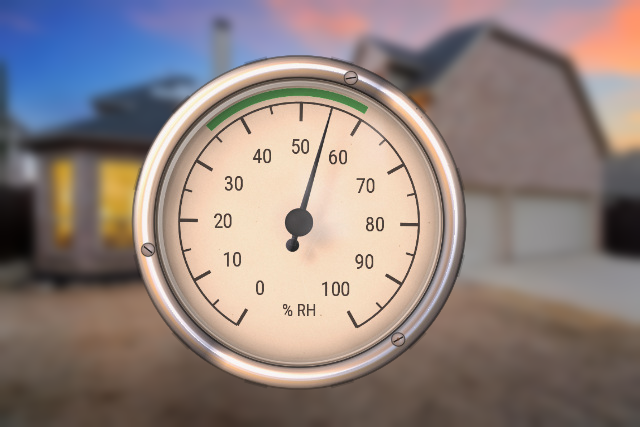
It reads 55 %
